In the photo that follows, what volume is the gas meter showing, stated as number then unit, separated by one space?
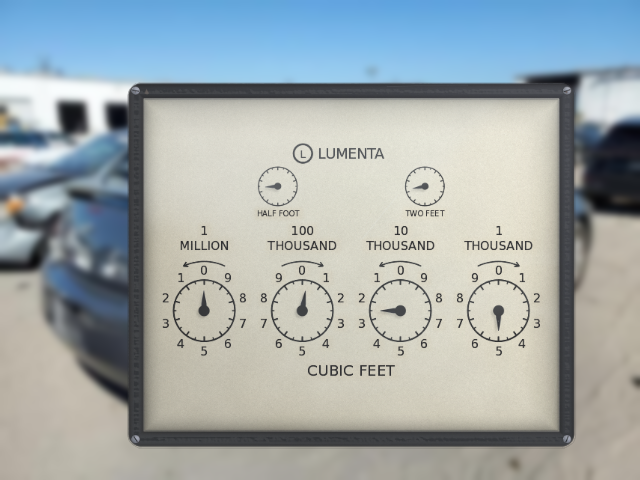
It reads 2500 ft³
